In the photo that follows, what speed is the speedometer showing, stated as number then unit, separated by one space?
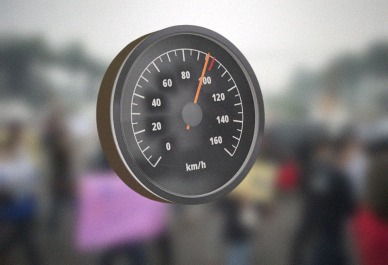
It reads 95 km/h
